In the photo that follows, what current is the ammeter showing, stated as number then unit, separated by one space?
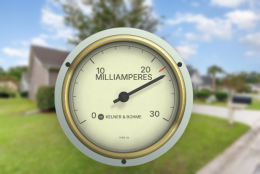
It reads 23 mA
